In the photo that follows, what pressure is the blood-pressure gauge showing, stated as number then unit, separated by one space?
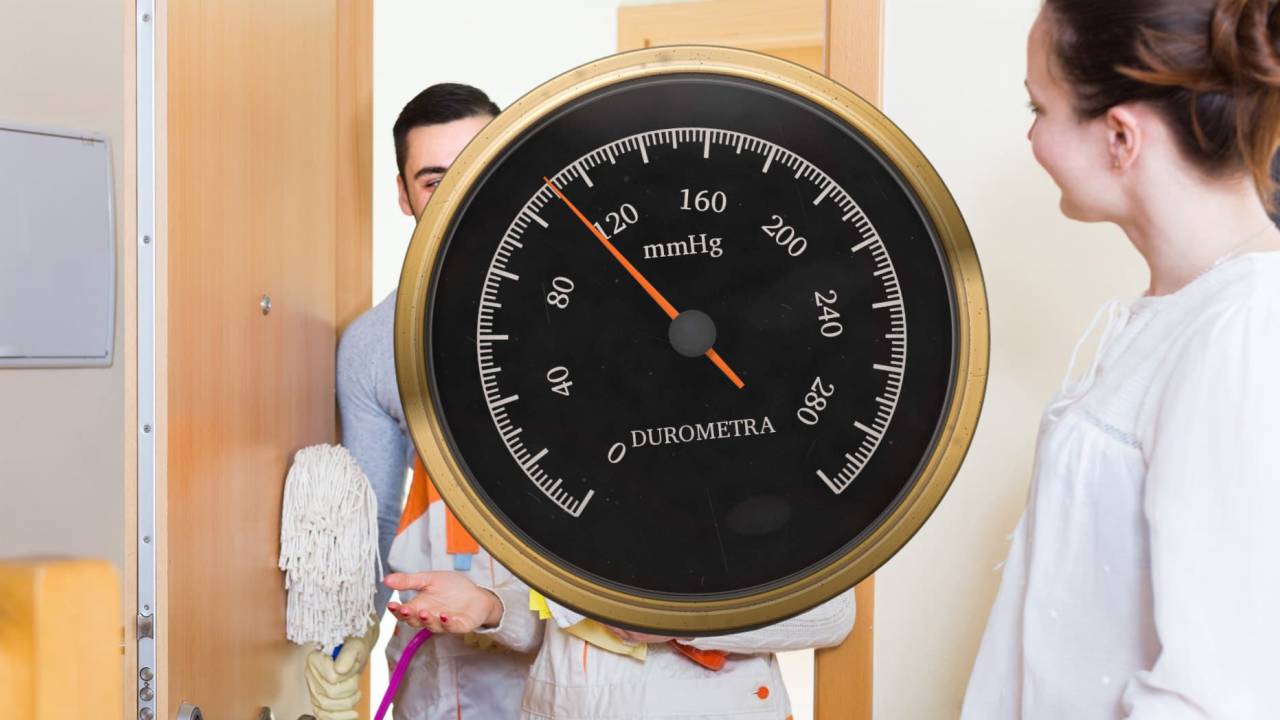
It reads 110 mmHg
